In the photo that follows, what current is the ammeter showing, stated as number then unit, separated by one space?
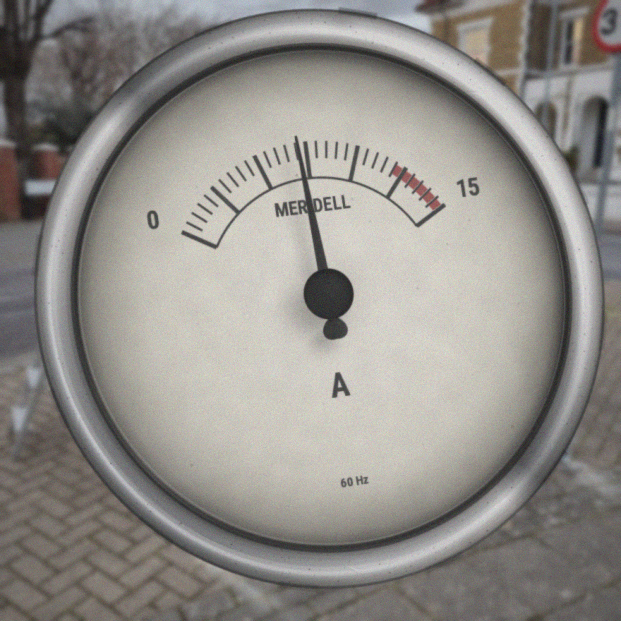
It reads 7 A
